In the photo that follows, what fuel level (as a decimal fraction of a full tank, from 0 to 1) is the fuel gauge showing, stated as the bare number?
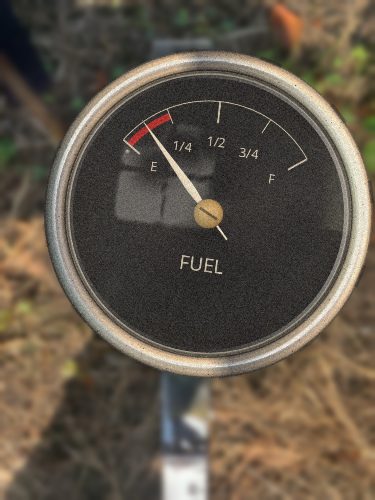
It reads 0.125
